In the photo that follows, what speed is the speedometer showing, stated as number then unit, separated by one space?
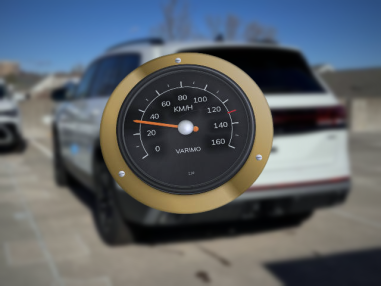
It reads 30 km/h
